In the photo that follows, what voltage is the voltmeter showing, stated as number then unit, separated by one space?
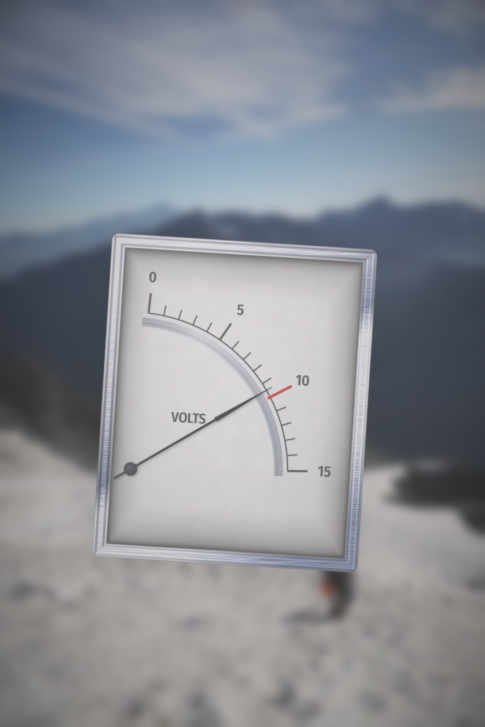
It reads 9.5 V
